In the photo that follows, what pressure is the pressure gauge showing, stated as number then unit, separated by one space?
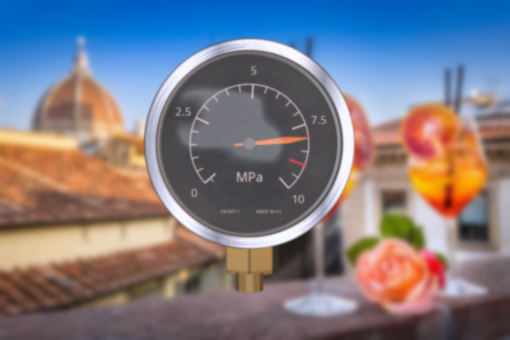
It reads 8 MPa
